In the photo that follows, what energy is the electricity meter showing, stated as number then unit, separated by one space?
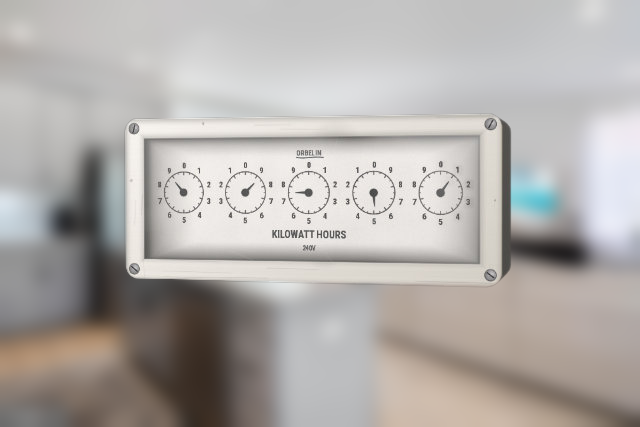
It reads 88751 kWh
